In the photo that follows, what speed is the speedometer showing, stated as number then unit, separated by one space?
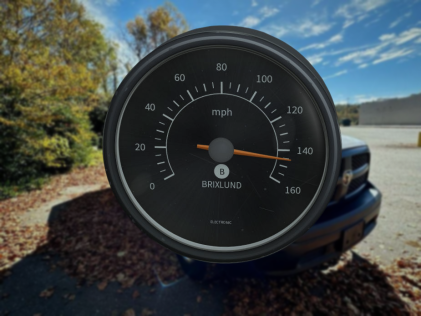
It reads 145 mph
